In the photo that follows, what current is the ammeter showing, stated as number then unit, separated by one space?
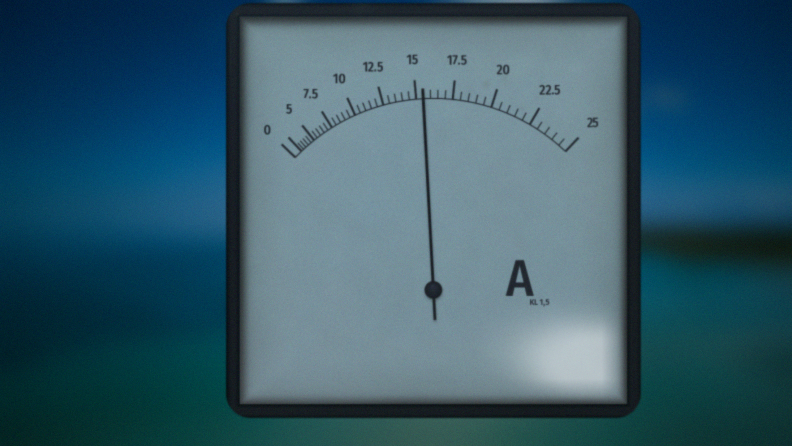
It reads 15.5 A
